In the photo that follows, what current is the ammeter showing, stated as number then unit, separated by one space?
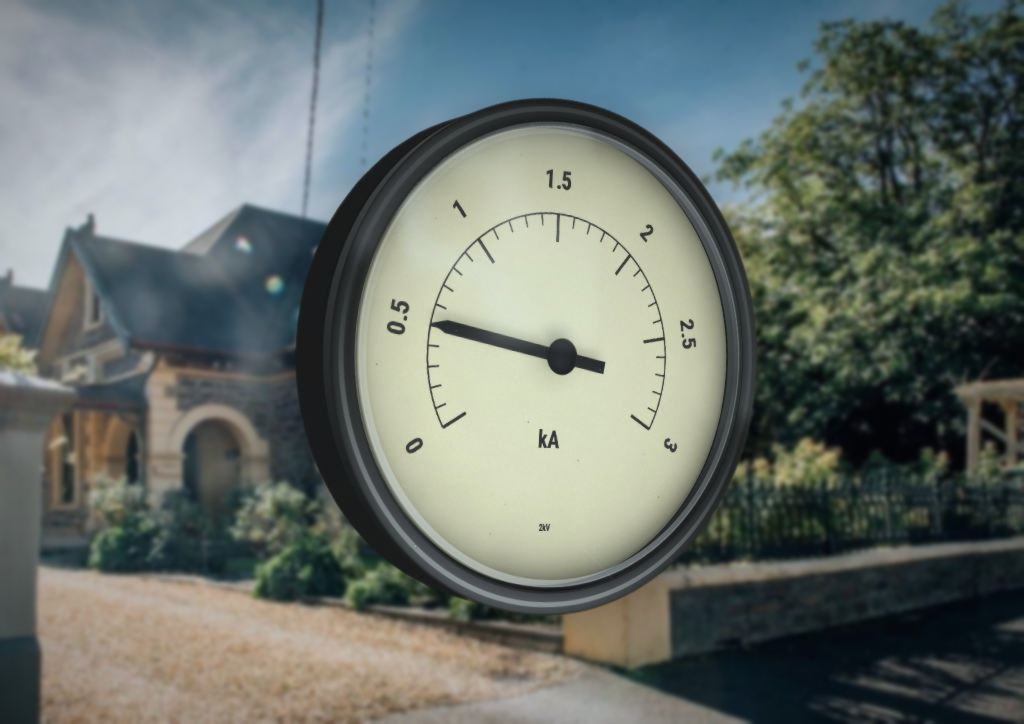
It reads 0.5 kA
